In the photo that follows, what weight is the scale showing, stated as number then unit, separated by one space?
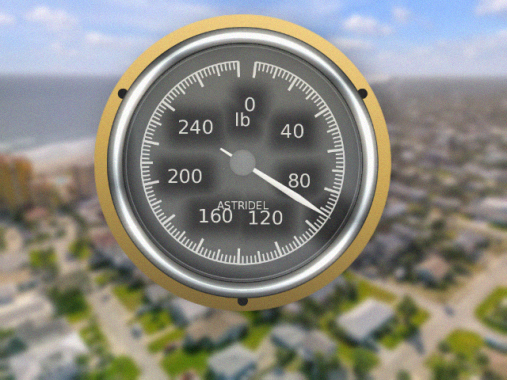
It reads 92 lb
